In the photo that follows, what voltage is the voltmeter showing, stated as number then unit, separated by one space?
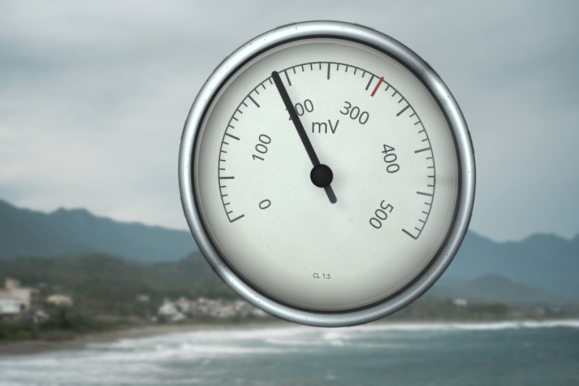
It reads 190 mV
